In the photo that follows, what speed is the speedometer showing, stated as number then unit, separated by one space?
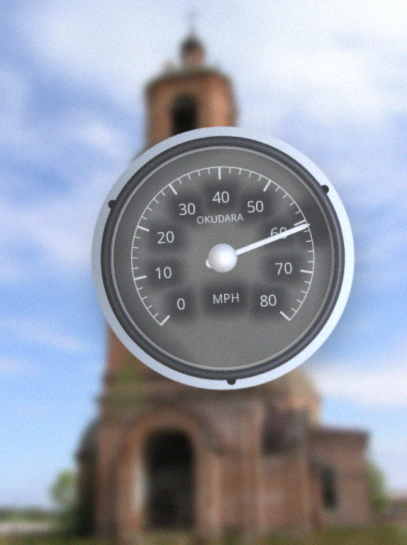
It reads 61 mph
